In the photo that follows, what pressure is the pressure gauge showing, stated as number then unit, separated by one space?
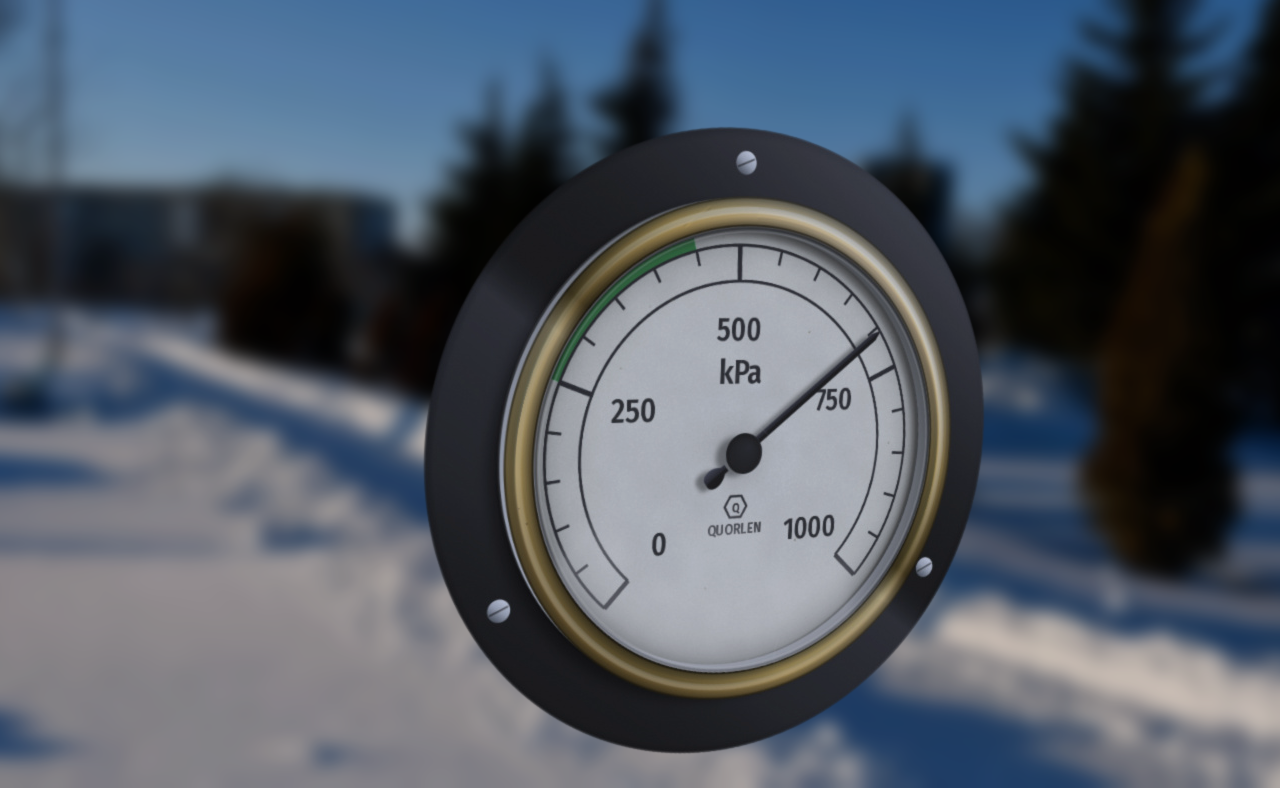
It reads 700 kPa
